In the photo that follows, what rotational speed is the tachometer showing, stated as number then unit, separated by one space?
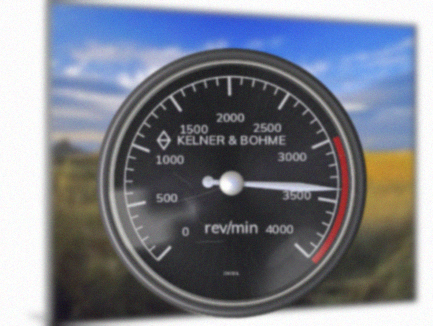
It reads 3400 rpm
